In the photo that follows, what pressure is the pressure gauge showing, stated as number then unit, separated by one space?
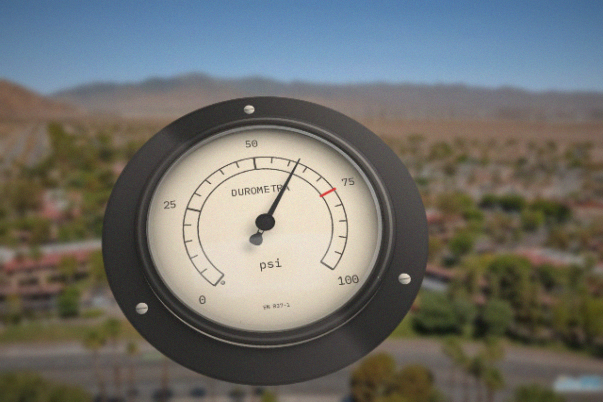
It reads 62.5 psi
